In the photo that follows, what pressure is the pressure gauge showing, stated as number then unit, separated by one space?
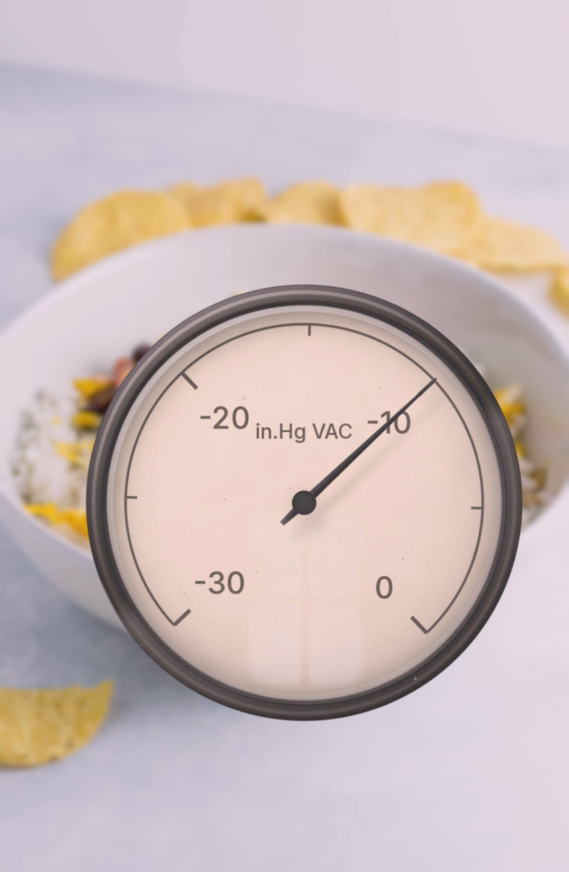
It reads -10 inHg
